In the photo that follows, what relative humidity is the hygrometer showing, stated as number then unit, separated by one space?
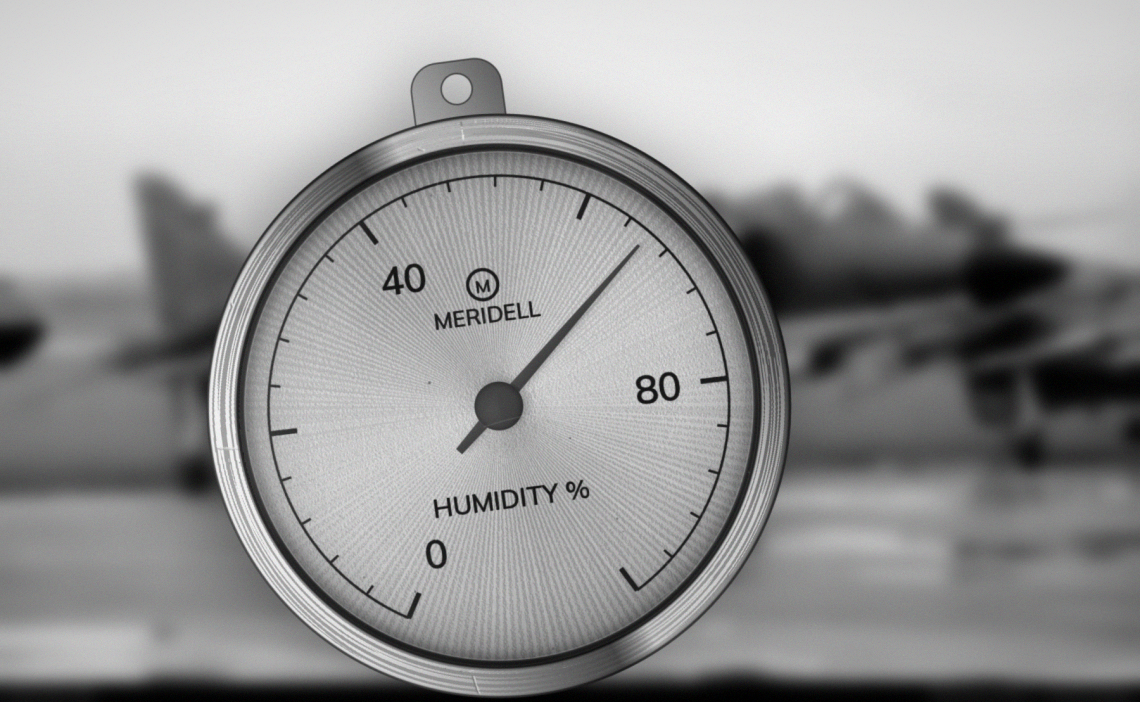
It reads 66 %
